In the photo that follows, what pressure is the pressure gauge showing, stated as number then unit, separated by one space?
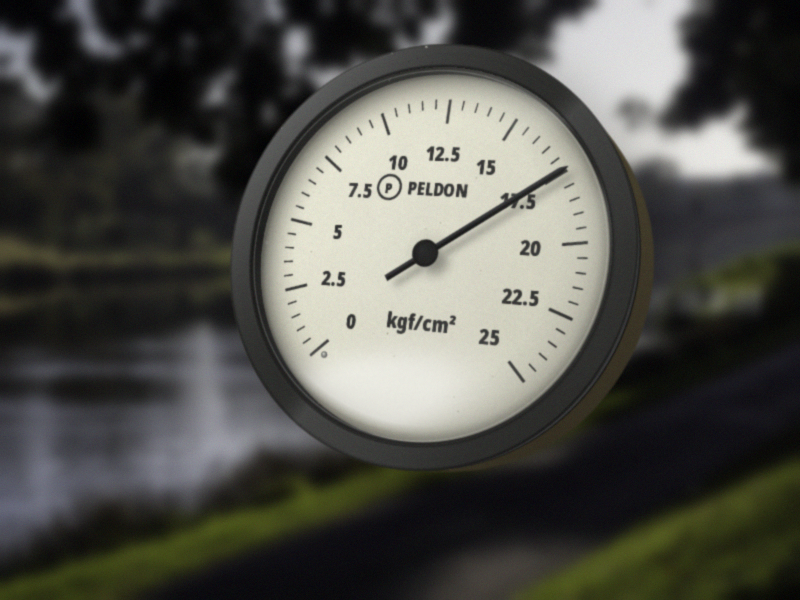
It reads 17.5 kg/cm²
